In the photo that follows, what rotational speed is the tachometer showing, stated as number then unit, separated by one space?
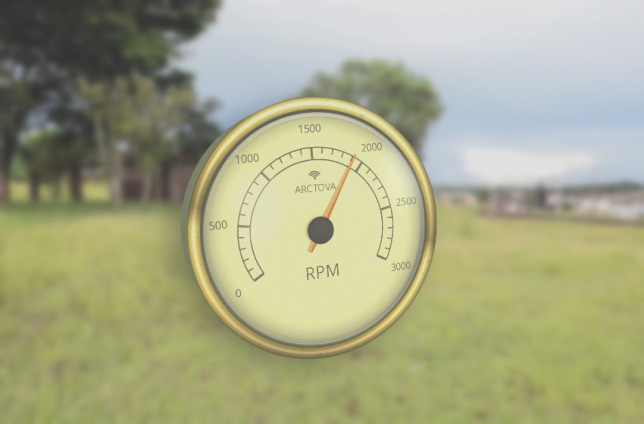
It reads 1900 rpm
